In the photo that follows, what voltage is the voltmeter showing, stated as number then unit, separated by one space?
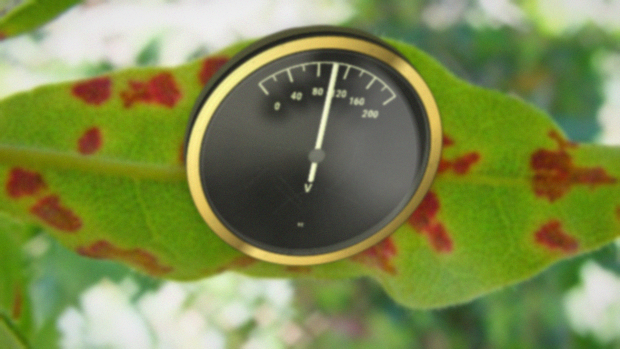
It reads 100 V
